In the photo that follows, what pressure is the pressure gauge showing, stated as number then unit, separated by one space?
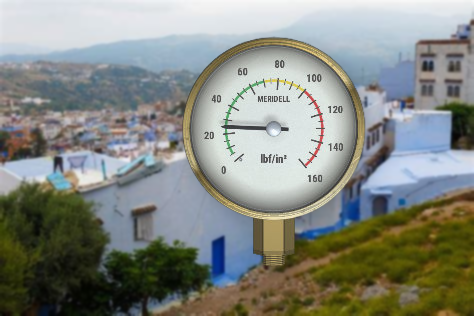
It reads 25 psi
